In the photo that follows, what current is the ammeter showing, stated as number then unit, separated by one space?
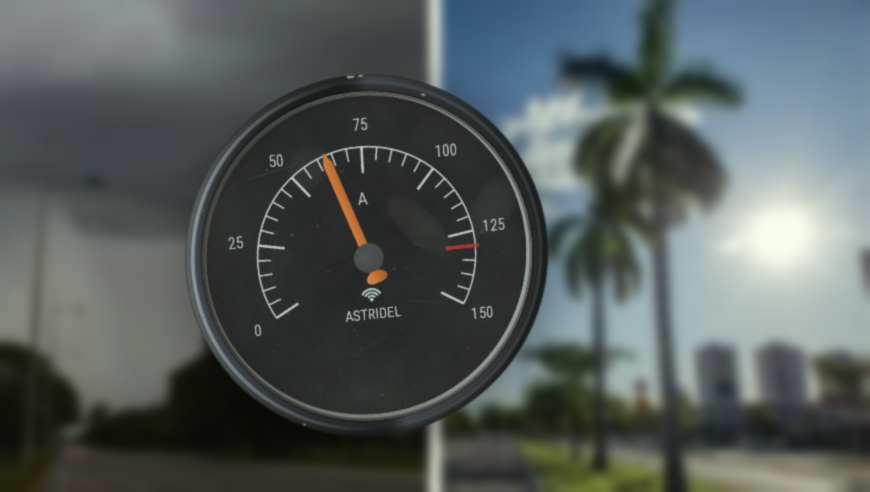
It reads 62.5 A
